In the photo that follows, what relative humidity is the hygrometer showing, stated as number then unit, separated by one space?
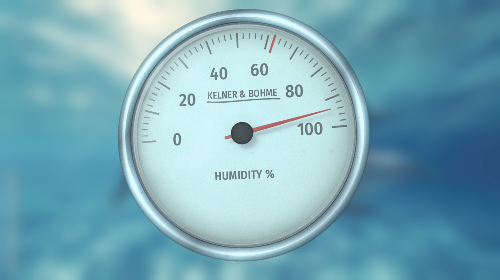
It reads 94 %
